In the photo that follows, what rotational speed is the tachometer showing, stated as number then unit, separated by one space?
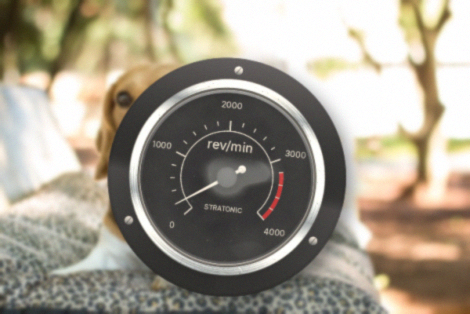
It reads 200 rpm
